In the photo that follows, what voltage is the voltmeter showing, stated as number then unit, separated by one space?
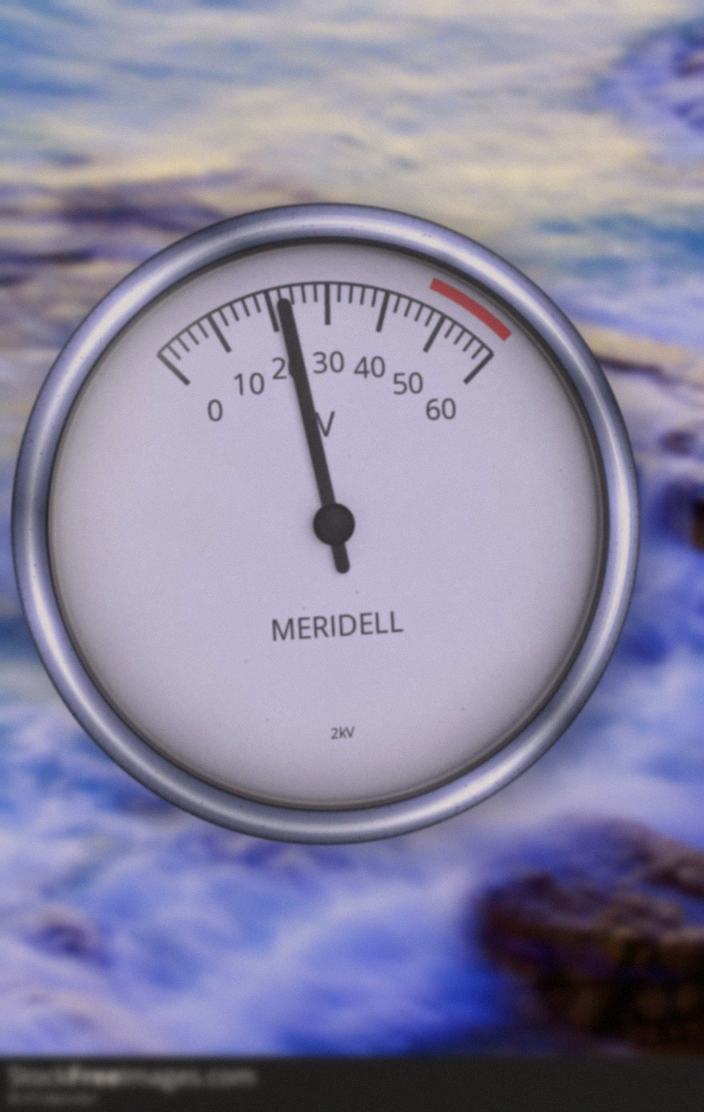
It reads 22 V
